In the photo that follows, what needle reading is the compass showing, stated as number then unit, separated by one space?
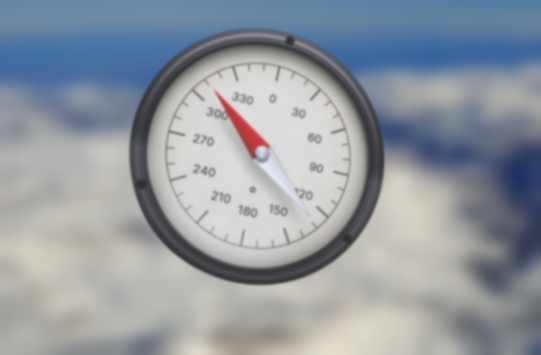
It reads 310 °
